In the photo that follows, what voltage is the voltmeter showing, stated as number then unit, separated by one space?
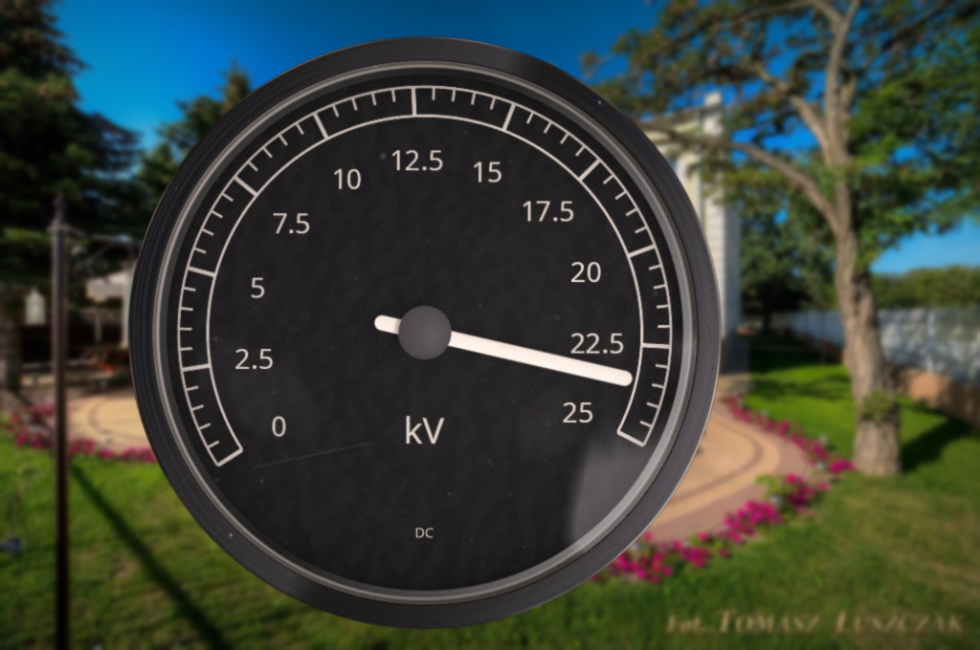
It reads 23.5 kV
